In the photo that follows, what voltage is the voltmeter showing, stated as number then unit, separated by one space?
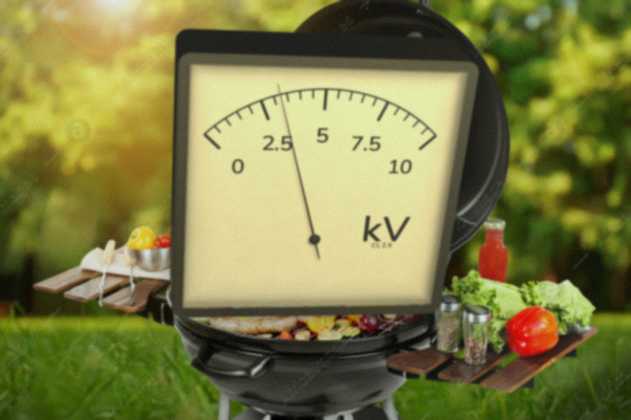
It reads 3.25 kV
